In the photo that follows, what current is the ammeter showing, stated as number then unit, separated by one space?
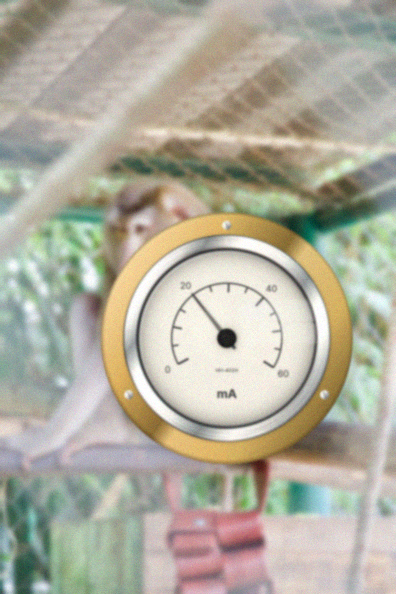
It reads 20 mA
